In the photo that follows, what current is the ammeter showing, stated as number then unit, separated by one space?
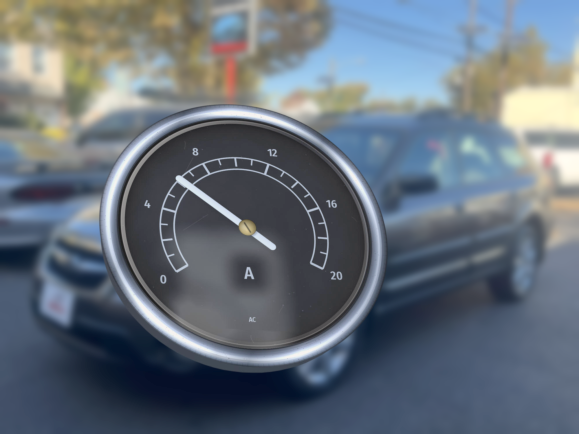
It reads 6 A
